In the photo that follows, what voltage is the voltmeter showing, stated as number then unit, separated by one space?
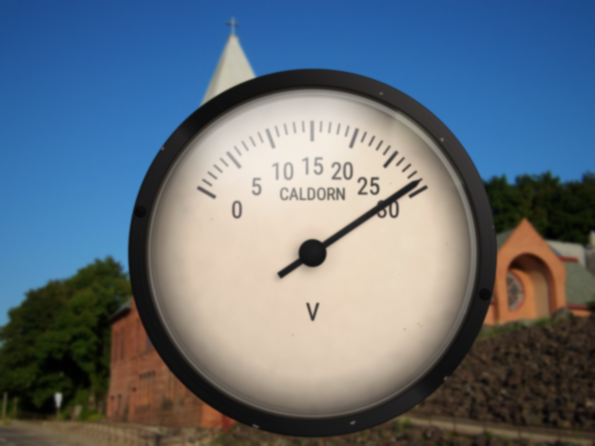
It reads 29 V
